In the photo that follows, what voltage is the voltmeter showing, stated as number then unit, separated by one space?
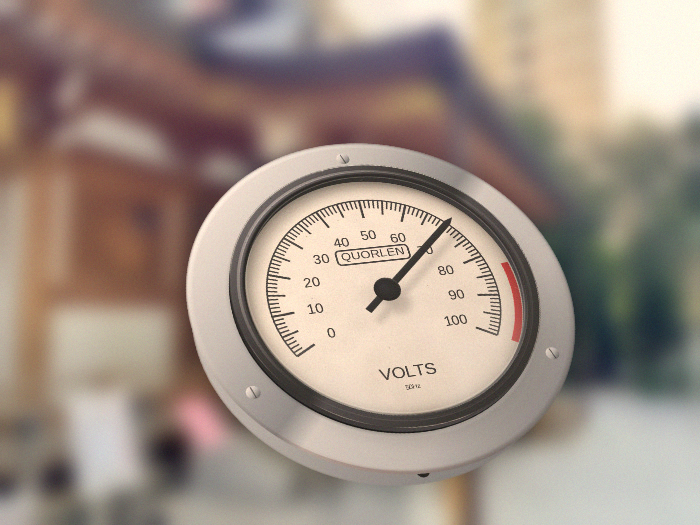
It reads 70 V
